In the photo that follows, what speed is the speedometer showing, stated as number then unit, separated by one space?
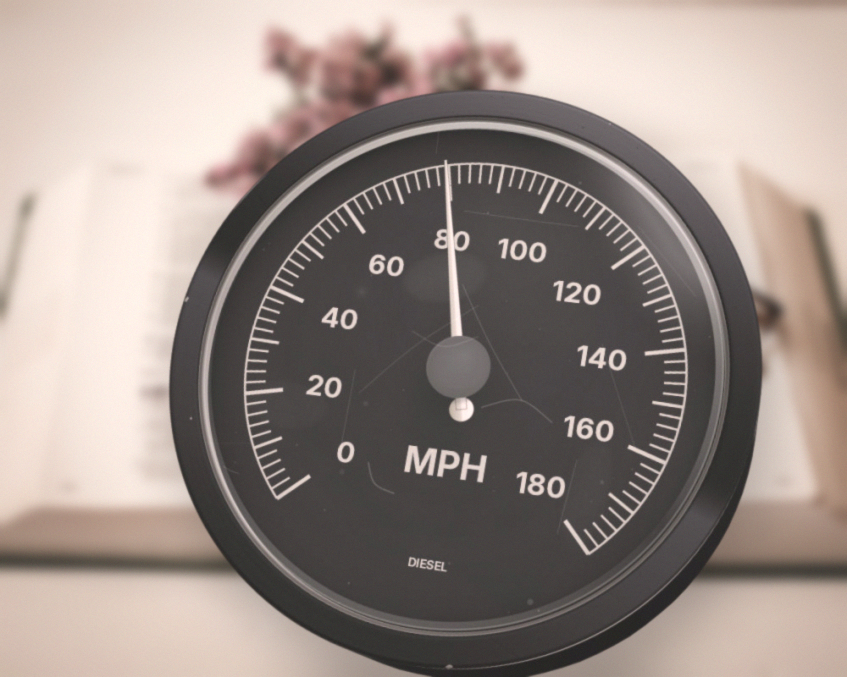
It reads 80 mph
